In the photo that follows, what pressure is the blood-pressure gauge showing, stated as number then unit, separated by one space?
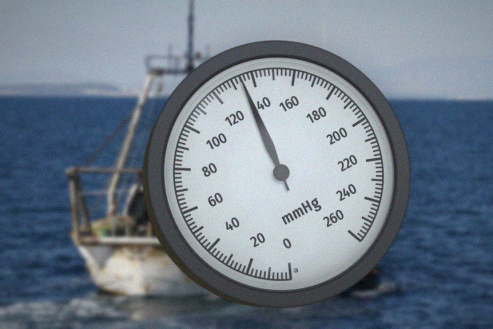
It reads 134 mmHg
